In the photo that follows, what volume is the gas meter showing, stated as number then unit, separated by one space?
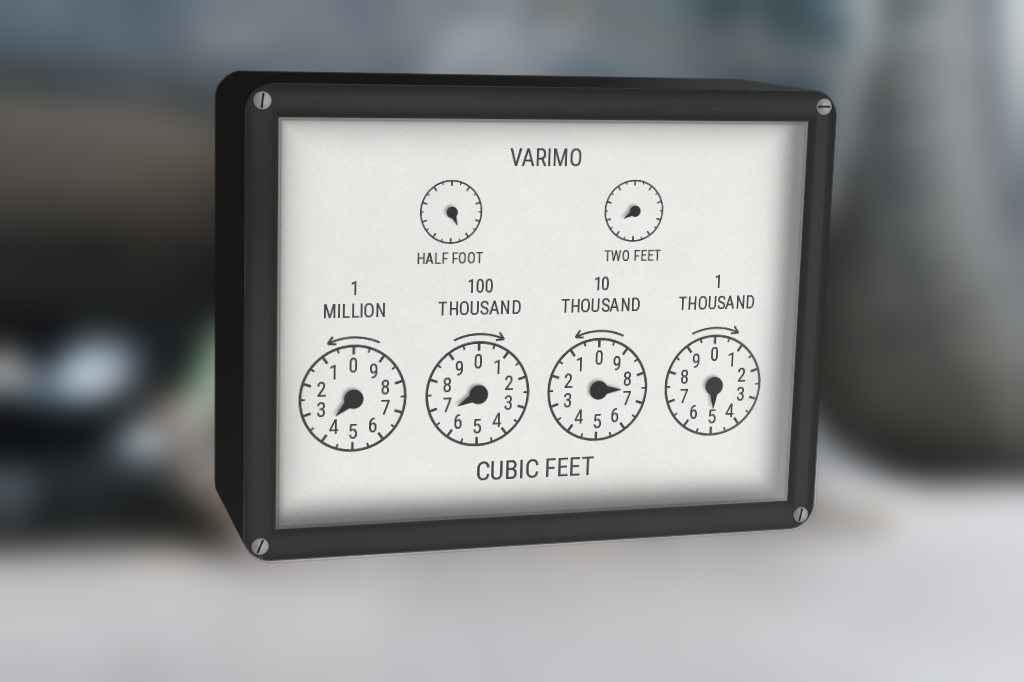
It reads 367500 ft³
